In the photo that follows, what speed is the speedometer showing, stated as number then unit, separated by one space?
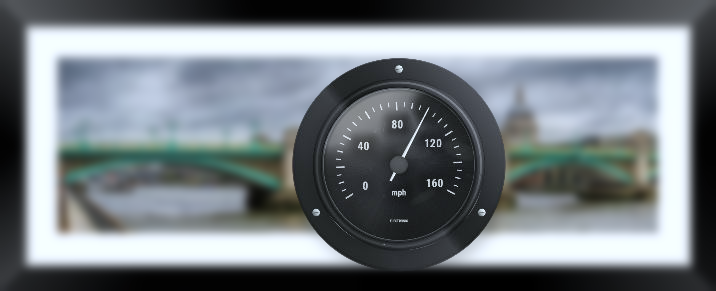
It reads 100 mph
